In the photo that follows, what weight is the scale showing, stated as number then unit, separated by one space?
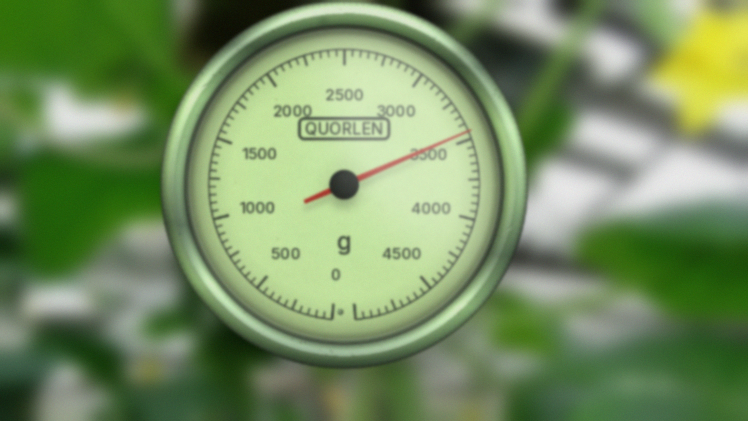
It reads 3450 g
